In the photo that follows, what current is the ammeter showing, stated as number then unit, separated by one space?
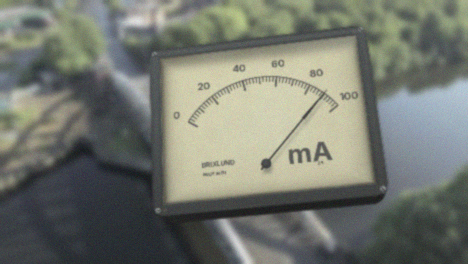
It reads 90 mA
